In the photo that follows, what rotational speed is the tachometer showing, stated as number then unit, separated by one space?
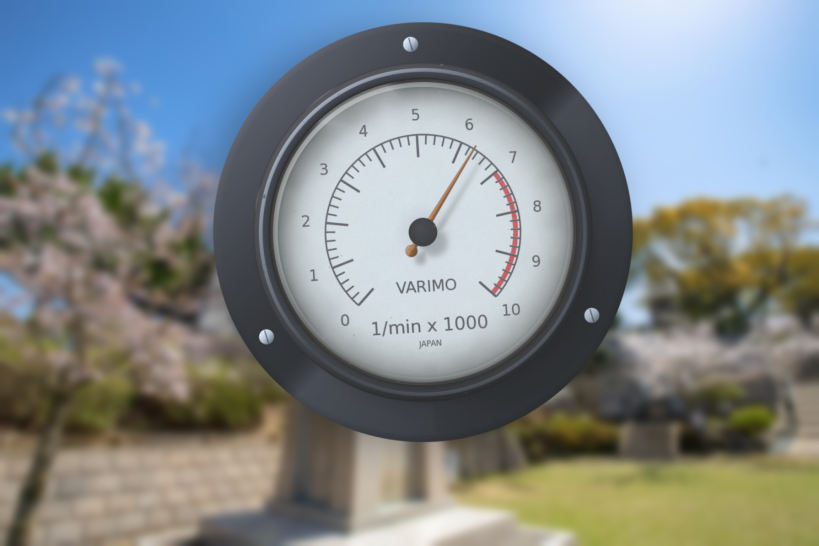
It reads 6300 rpm
